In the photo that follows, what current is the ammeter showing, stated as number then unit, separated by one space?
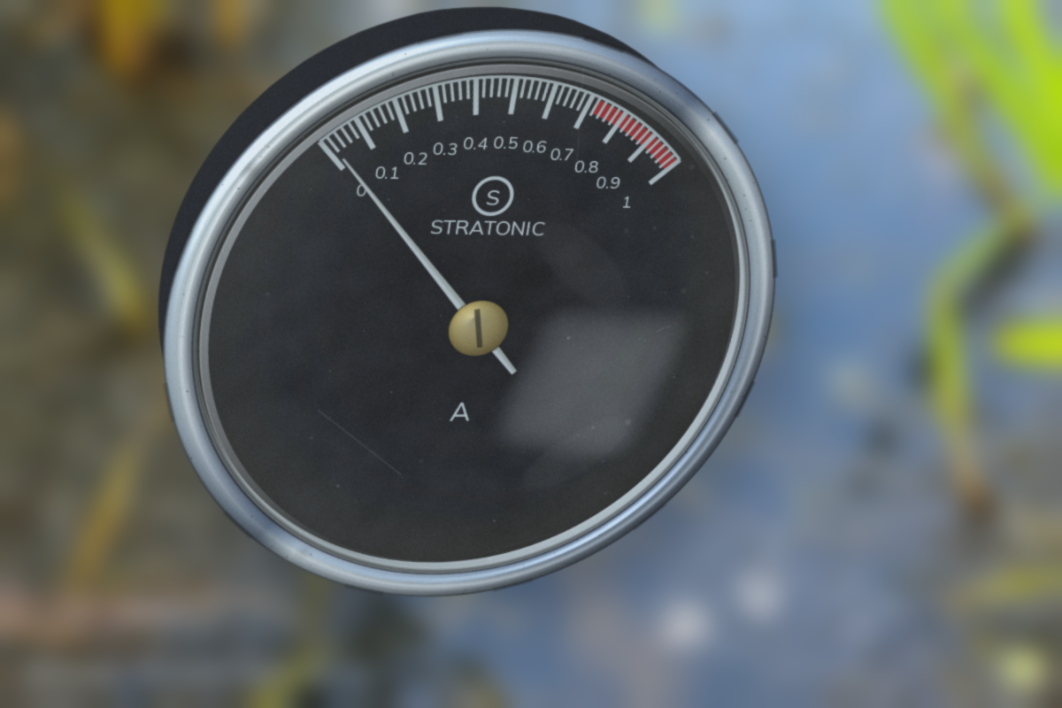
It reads 0.02 A
